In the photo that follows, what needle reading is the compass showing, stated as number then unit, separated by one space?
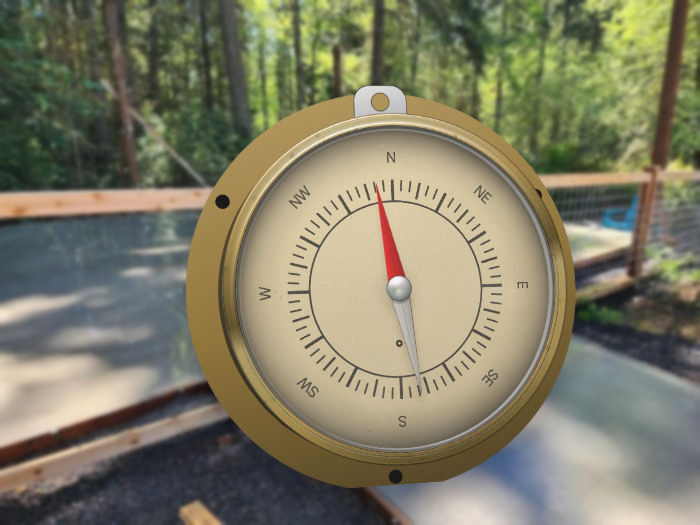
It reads 350 °
